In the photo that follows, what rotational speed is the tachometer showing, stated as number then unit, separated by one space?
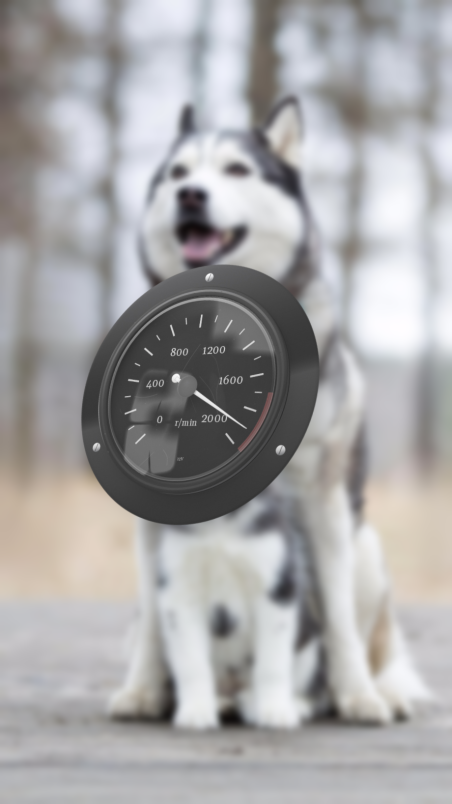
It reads 1900 rpm
